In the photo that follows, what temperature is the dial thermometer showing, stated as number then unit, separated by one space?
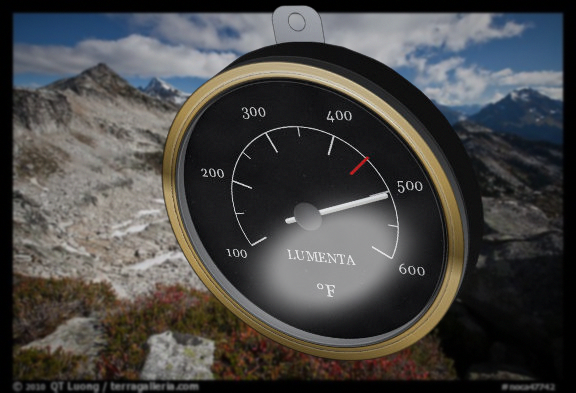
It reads 500 °F
